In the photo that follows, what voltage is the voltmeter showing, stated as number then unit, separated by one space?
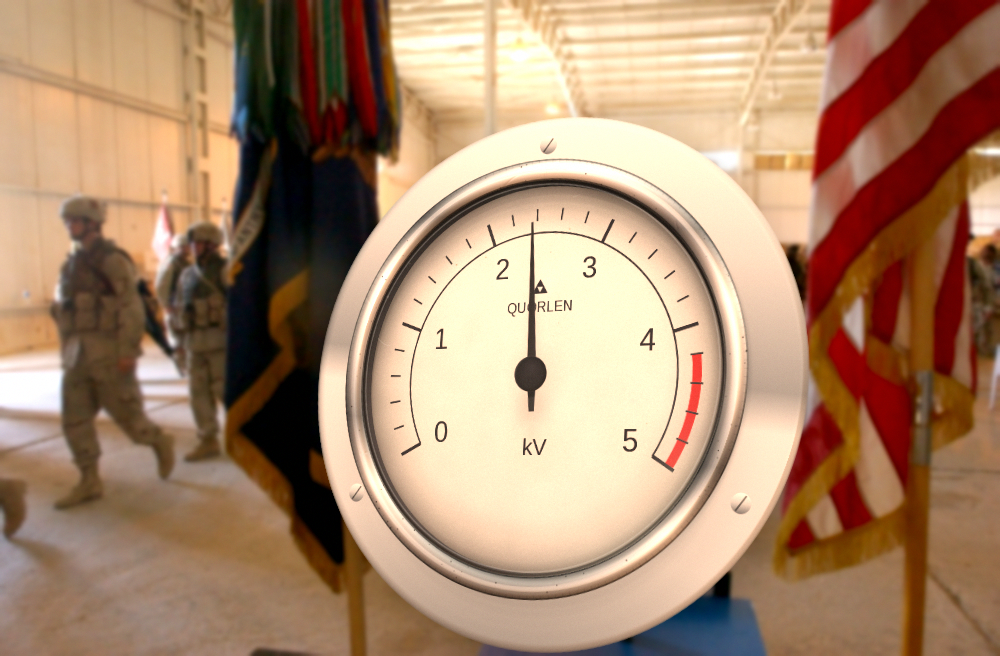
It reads 2.4 kV
